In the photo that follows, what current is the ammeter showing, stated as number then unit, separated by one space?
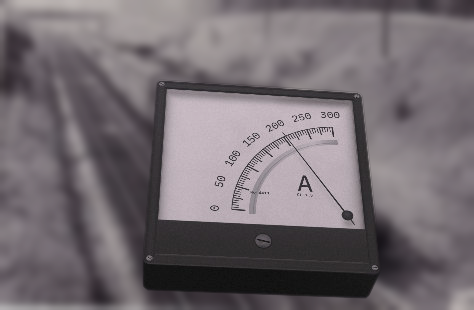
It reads 200 A
